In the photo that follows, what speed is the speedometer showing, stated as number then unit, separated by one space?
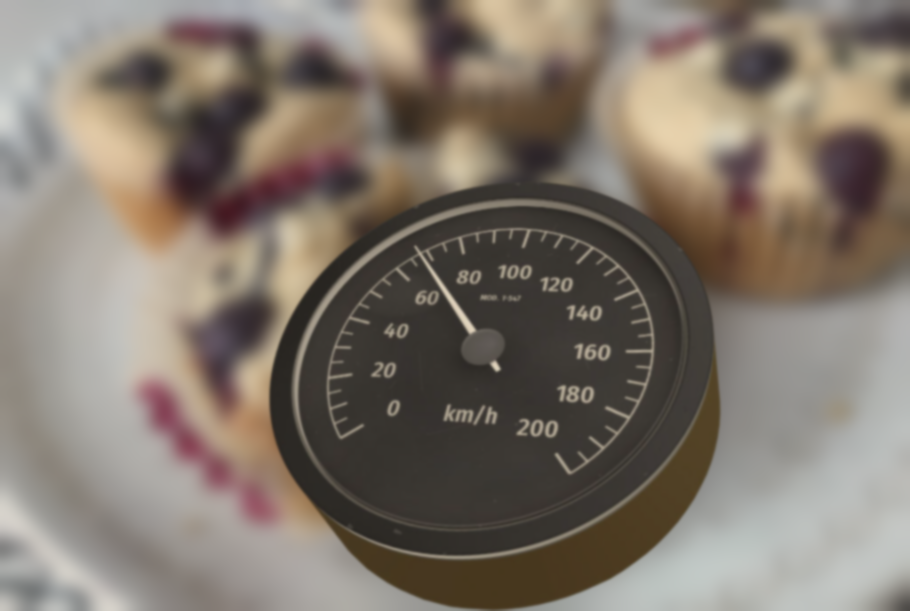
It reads 67.5 km/h
